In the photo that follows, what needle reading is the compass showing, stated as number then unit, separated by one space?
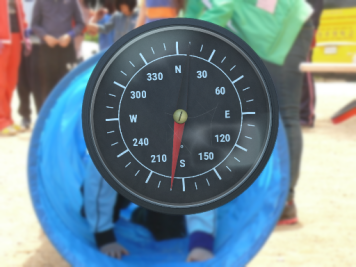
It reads 190 °
